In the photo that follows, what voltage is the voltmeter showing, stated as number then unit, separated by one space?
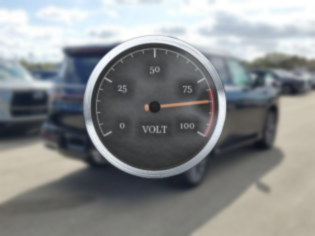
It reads 85 V
